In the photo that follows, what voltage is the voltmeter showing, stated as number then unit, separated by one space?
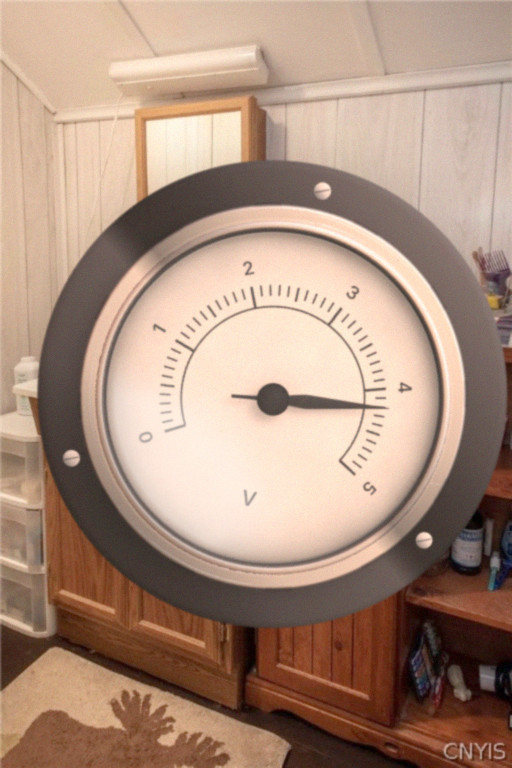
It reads 4.2 V
